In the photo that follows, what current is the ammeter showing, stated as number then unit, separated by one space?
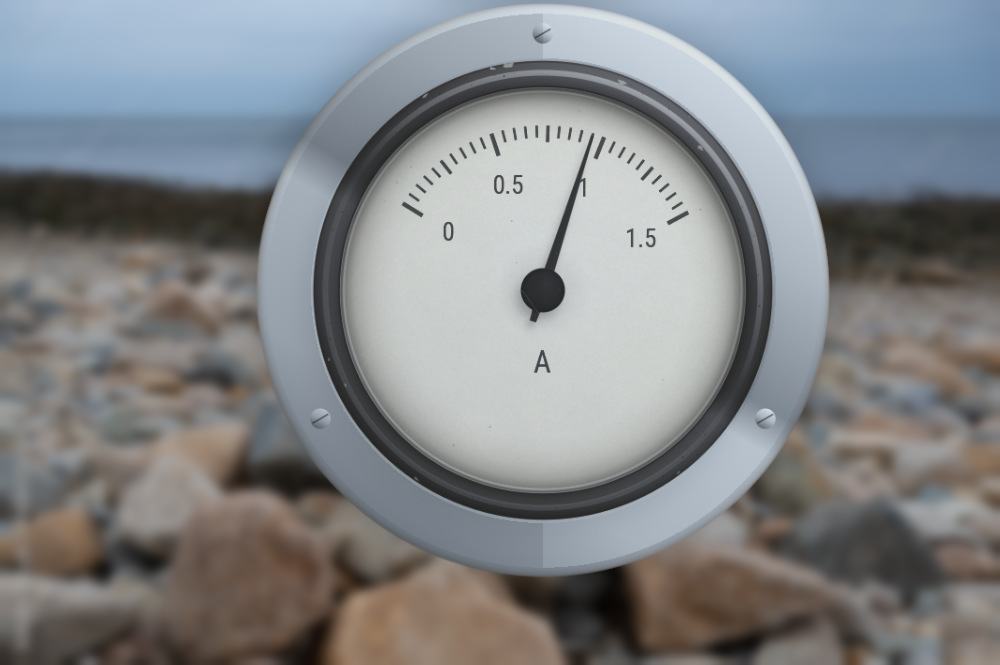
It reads 0.95 A
